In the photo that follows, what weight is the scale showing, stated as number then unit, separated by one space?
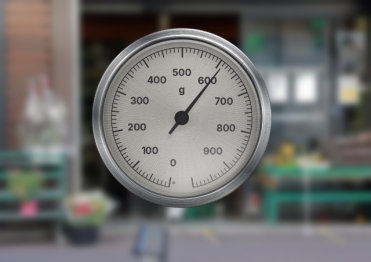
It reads 610 g
